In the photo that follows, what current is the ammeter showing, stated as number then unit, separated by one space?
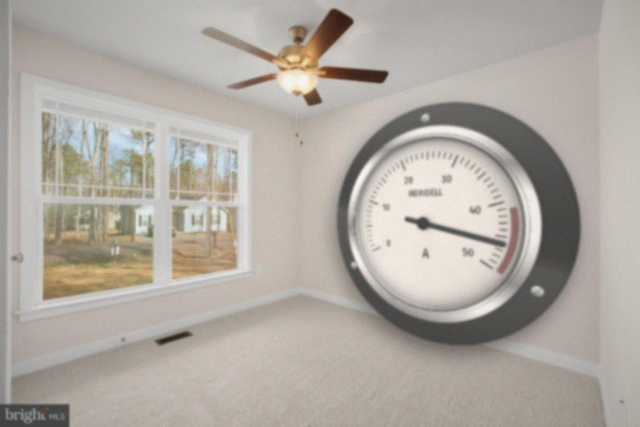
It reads 46 A
